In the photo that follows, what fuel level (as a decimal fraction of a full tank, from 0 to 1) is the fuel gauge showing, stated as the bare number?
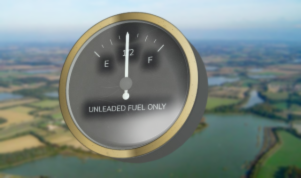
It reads 0.5
